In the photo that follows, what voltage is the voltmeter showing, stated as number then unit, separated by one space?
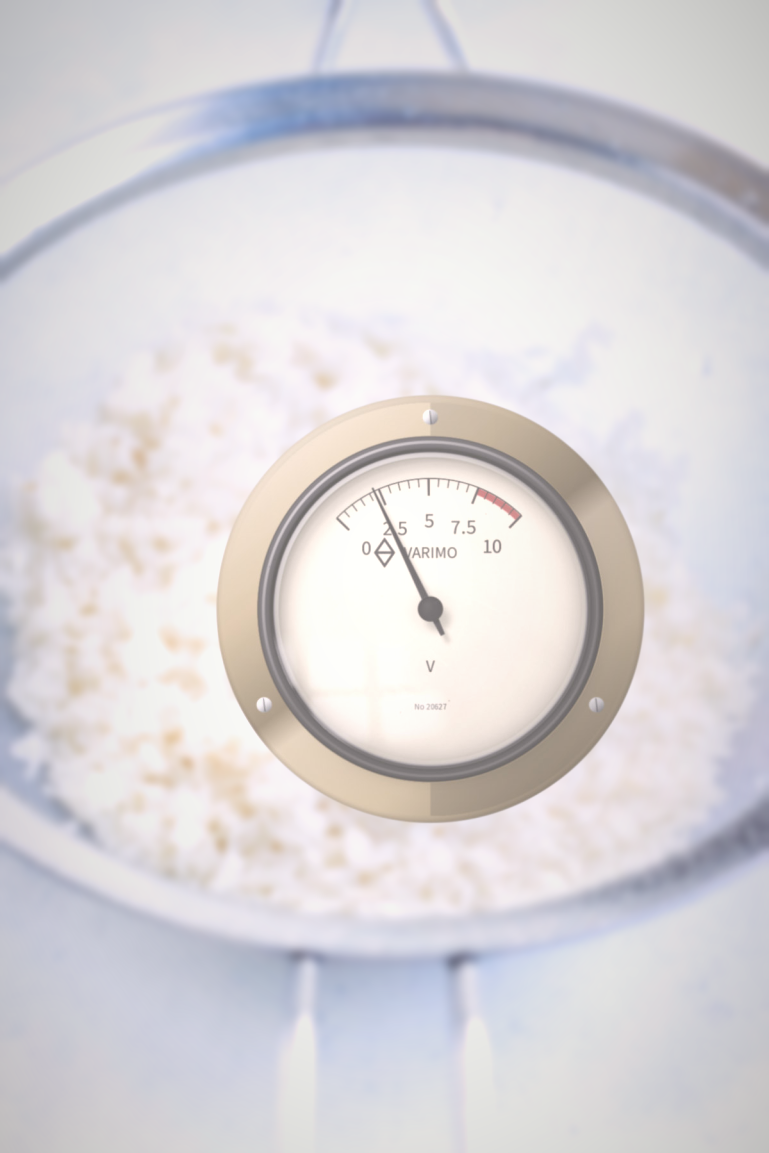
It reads 2.25 V
